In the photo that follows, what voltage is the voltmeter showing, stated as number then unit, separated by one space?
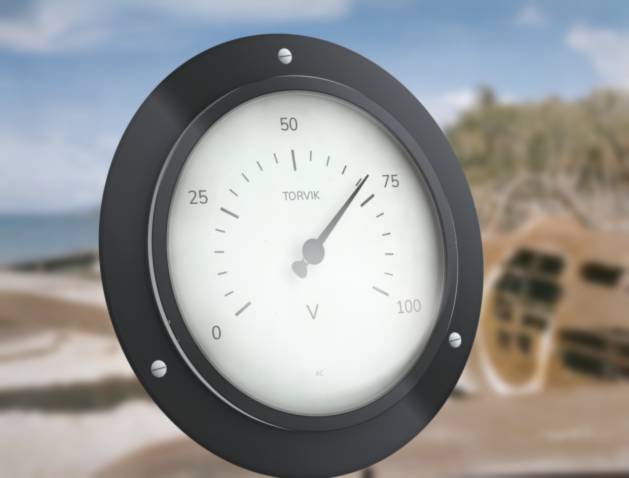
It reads 70 V
